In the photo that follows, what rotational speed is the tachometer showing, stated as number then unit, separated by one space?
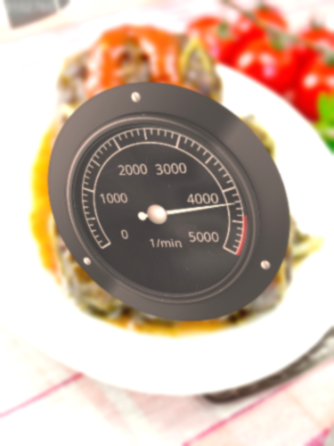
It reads 4200 rpm
